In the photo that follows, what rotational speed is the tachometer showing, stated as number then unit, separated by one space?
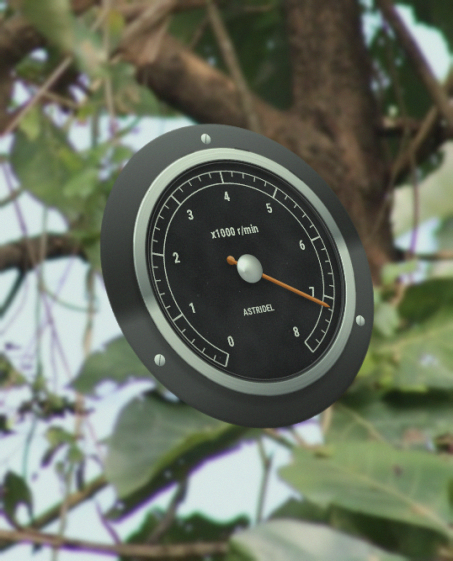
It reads 7200 rpm
